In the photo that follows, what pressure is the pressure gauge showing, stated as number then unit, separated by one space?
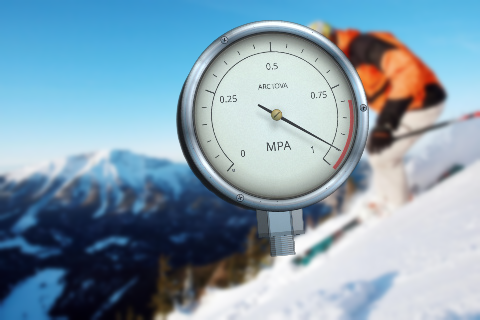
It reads 0.95 MPa
